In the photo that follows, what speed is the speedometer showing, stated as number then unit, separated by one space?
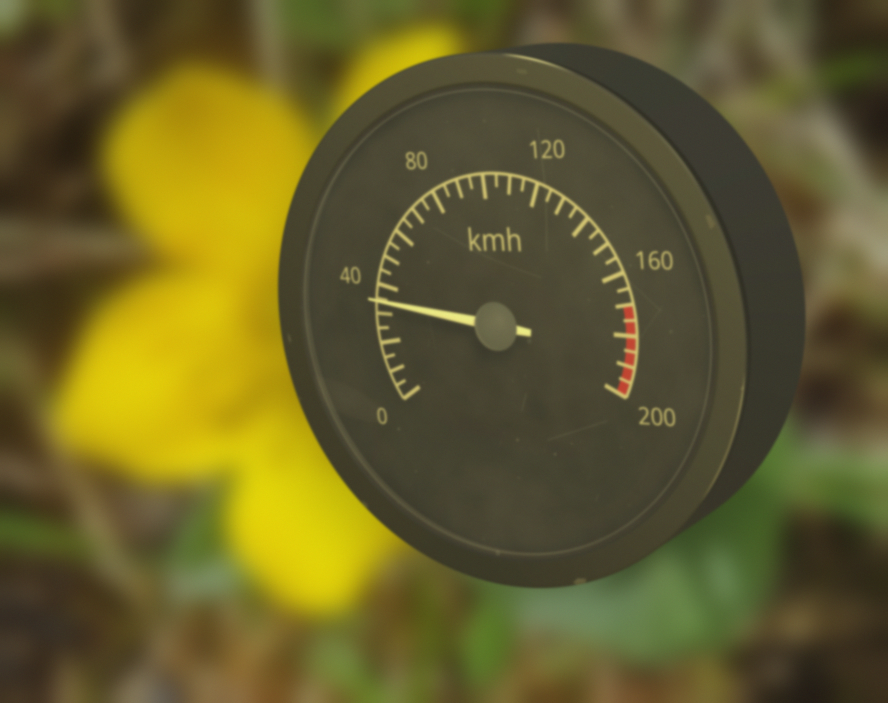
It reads 35 km/h
